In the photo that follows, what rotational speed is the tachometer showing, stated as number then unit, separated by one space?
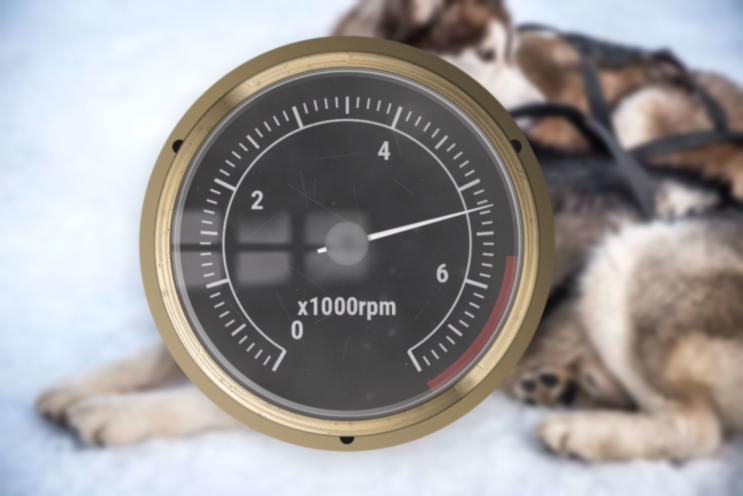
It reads 5250 rpm
